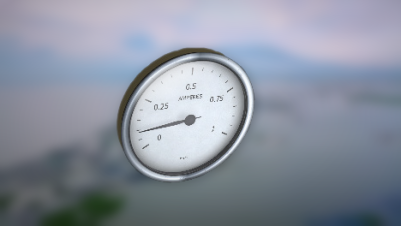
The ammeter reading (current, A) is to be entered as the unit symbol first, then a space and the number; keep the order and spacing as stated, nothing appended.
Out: A 0.1
